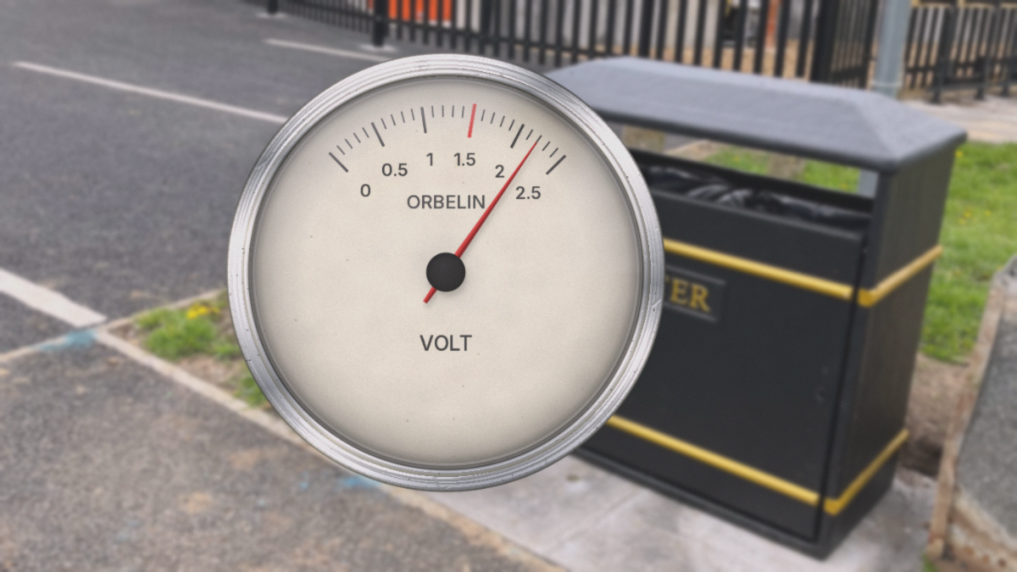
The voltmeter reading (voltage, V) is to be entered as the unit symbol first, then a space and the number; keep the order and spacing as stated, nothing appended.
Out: V 2.2
